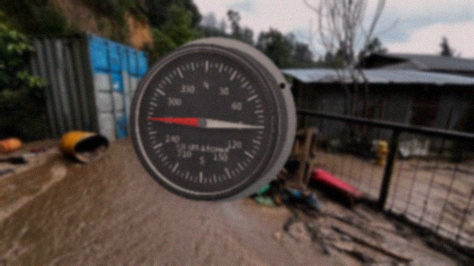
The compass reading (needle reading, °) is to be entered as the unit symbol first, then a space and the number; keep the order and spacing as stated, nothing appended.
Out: ° 270
